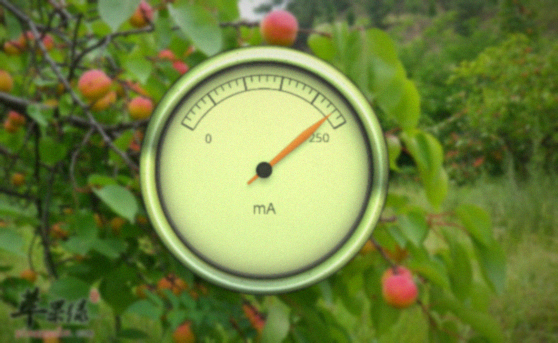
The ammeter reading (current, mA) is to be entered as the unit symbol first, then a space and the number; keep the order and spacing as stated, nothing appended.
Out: mA 230
